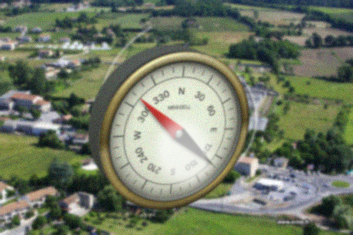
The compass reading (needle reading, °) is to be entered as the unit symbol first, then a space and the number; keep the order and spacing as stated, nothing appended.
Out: ° 310
